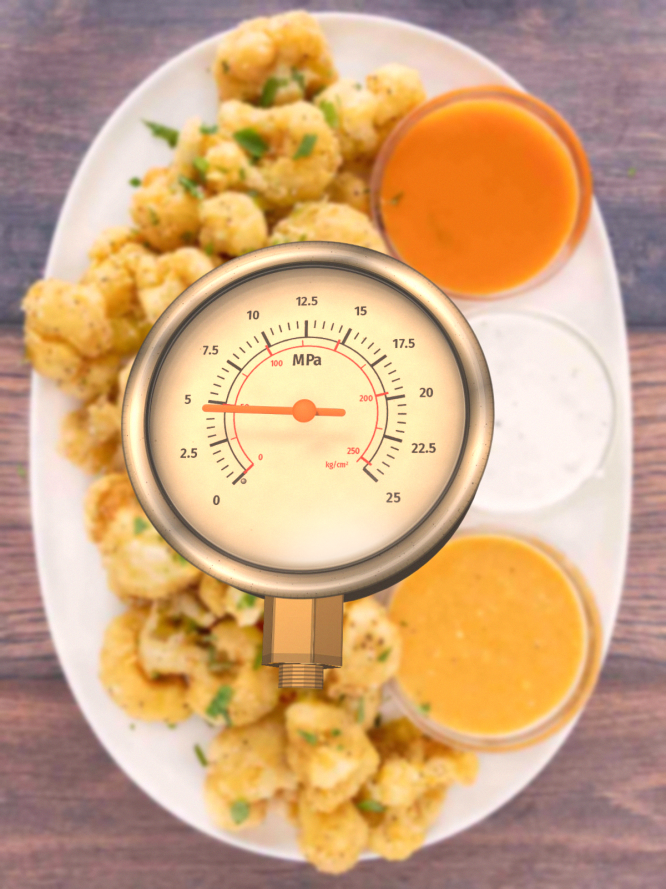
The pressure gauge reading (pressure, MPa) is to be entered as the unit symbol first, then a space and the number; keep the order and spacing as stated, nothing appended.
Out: MPa 4.5
